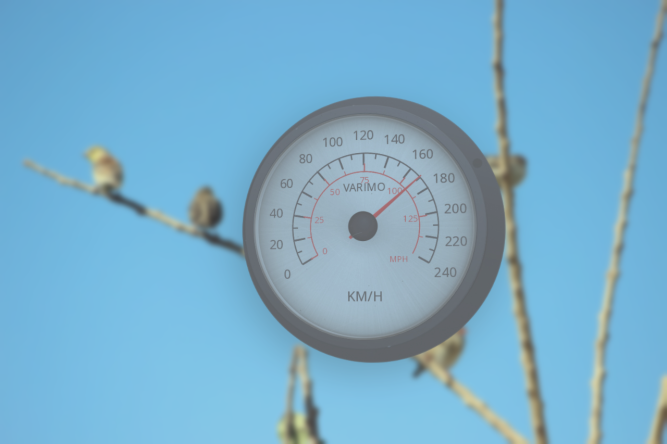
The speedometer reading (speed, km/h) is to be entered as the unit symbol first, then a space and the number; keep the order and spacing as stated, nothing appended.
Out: km/h 170
